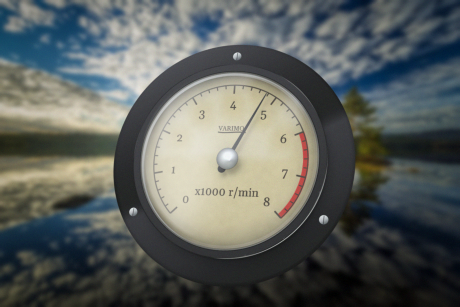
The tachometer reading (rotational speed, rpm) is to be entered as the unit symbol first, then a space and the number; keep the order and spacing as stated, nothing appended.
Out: rpm 4800
